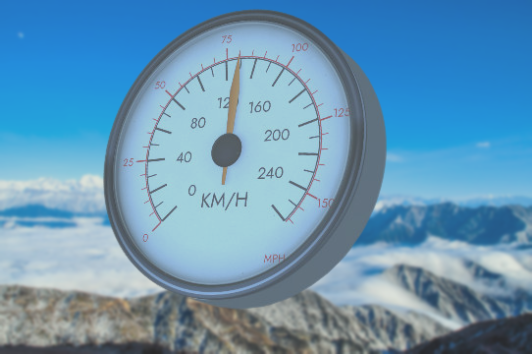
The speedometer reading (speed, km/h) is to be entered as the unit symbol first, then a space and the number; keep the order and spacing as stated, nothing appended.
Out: km/h 130
